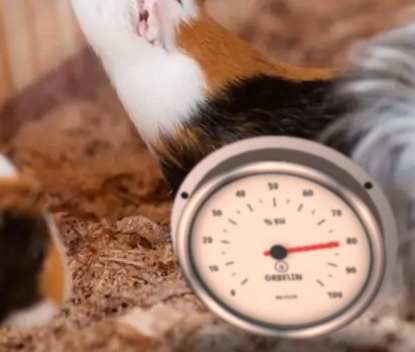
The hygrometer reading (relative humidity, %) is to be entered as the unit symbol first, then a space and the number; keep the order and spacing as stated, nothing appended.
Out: % 80
